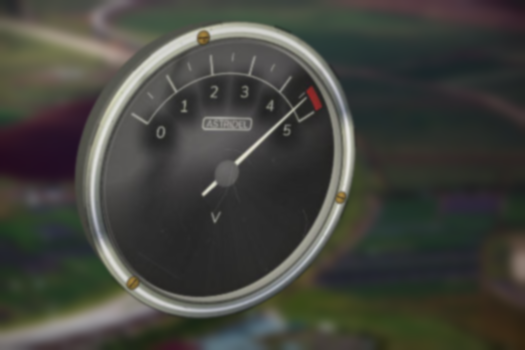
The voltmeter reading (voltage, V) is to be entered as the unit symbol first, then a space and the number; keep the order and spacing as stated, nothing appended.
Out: V 4.5
